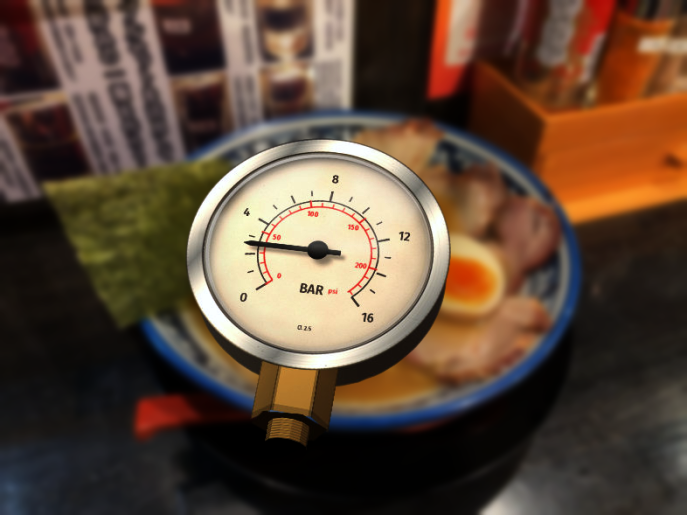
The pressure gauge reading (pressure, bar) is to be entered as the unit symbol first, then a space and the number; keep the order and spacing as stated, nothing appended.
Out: bar 2.5
